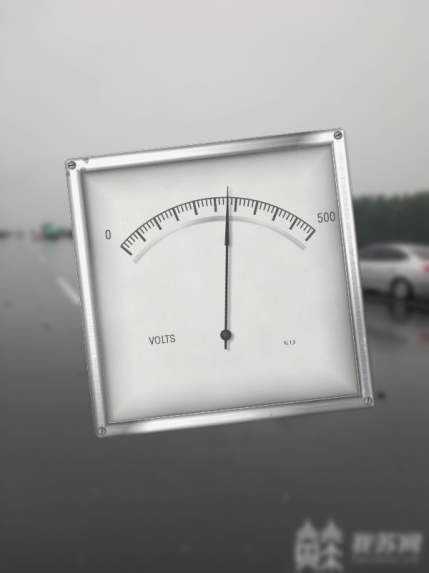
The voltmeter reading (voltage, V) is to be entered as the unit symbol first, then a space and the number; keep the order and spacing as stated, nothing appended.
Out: V 280
